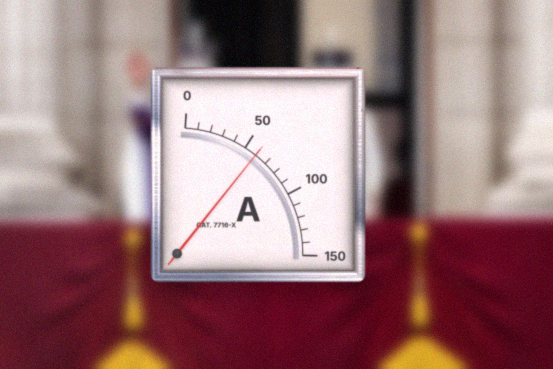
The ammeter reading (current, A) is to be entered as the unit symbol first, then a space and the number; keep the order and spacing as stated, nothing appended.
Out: A 60
